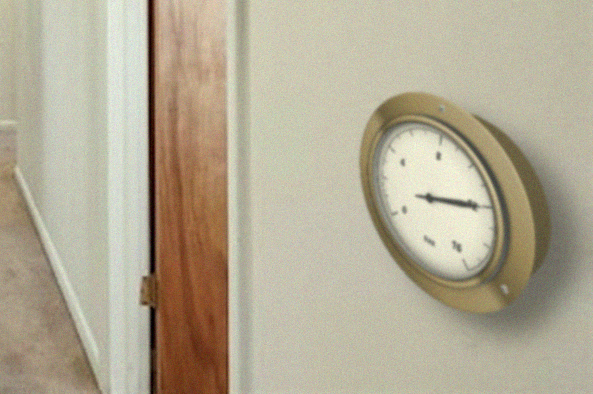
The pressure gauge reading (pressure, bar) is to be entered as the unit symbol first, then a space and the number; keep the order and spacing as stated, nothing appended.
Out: bar 12
